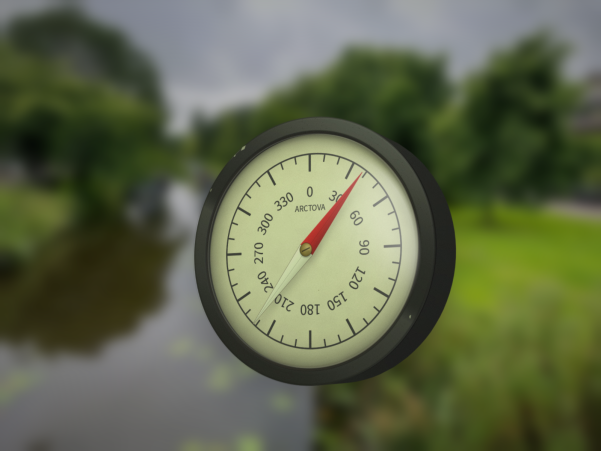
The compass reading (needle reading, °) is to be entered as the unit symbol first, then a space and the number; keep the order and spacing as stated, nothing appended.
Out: ° 40
